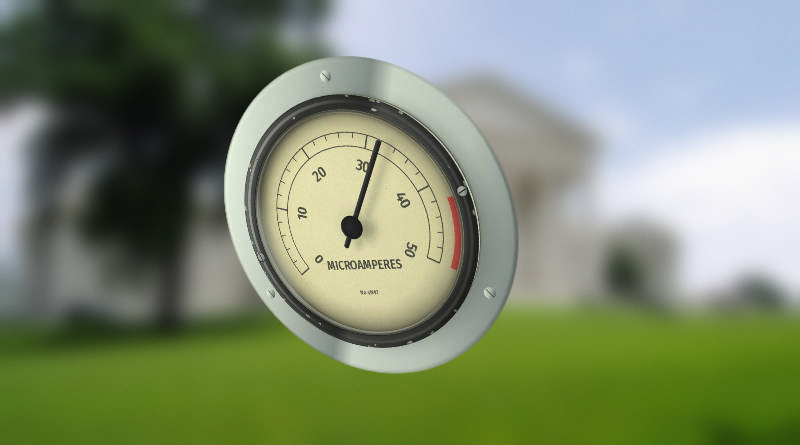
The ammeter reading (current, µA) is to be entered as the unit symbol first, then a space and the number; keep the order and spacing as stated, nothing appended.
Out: µA 32
